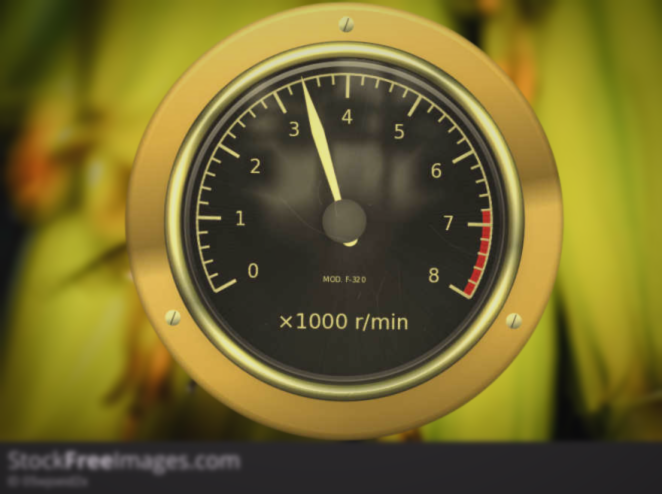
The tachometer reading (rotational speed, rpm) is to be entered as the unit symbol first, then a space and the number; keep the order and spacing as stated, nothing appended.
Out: rpm 3400
